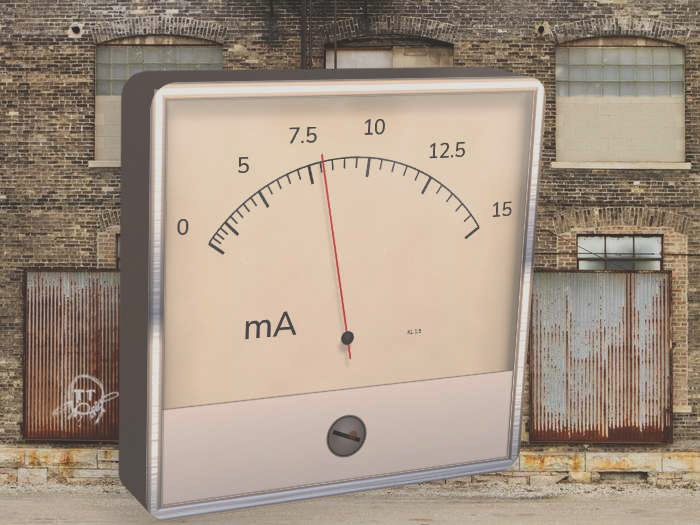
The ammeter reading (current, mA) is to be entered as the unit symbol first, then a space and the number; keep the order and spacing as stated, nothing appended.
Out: mA 8
